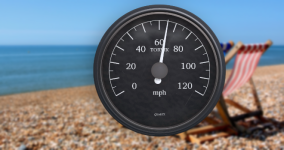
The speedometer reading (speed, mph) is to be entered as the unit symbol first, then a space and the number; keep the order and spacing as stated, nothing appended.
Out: mph 65
